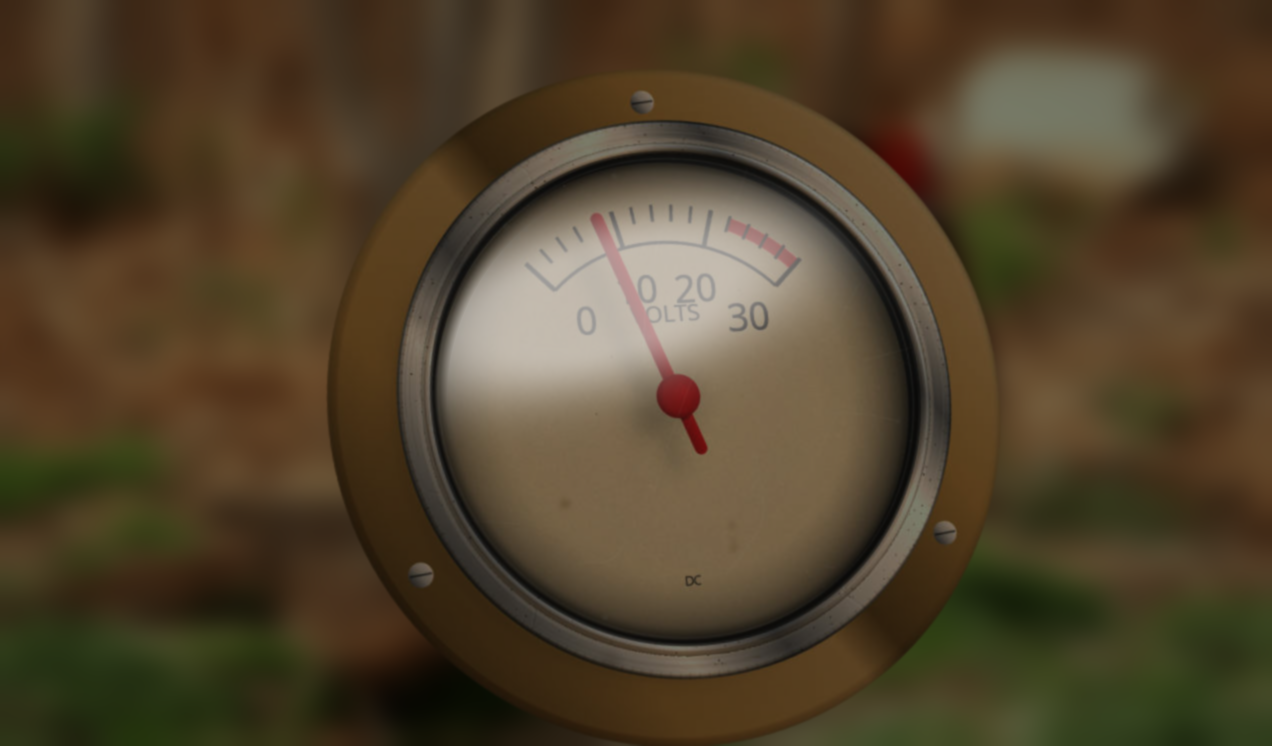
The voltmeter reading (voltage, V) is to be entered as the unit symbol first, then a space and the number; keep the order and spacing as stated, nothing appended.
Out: V 8
